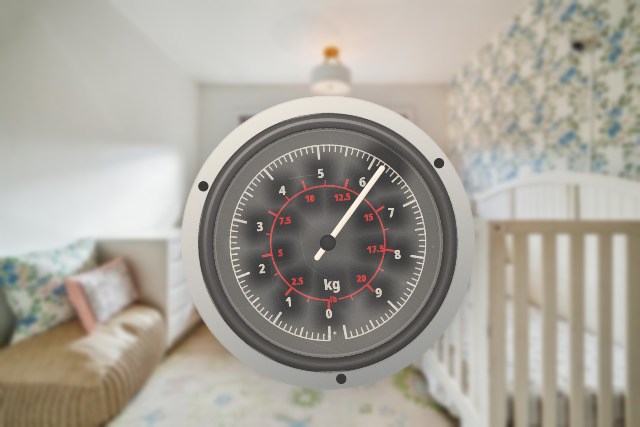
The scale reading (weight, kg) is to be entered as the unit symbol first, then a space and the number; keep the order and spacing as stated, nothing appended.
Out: kg 6.2
